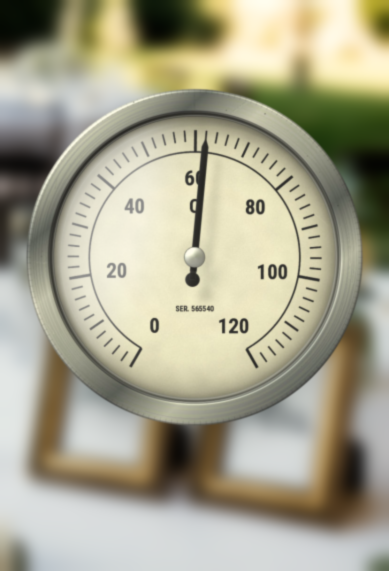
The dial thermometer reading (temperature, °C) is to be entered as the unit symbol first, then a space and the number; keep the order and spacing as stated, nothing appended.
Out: °C 62
